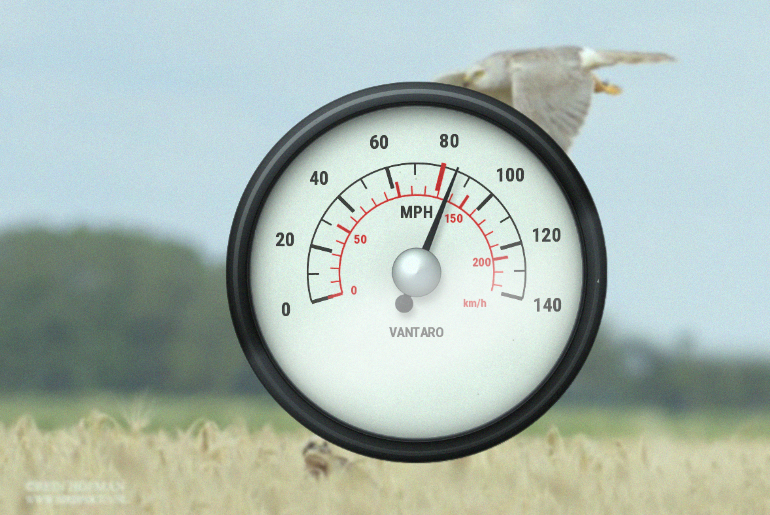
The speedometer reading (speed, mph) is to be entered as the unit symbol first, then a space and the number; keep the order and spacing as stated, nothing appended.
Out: mph 85
